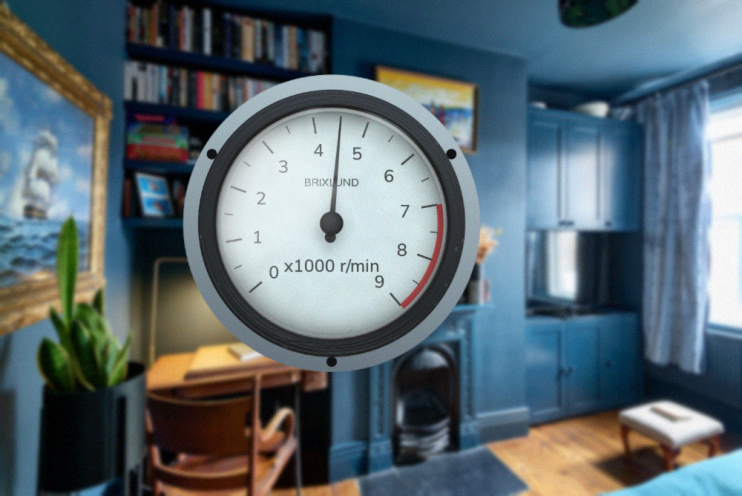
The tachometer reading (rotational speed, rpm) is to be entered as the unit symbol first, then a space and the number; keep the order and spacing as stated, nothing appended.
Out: rpm 4500
